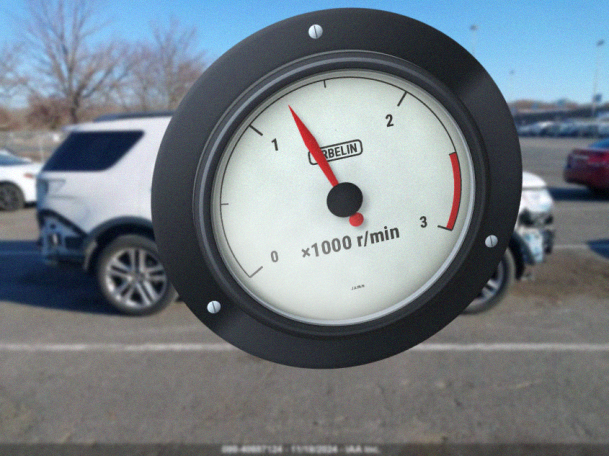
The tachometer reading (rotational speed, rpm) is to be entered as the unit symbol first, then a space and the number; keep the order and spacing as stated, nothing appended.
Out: rpm 1250
